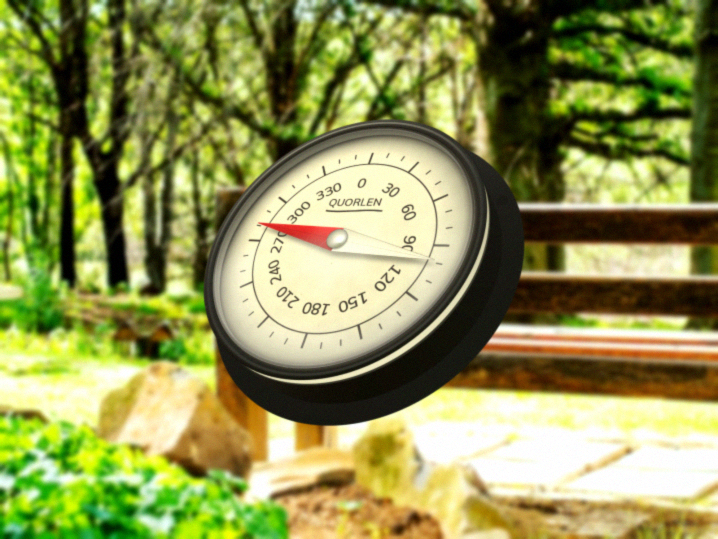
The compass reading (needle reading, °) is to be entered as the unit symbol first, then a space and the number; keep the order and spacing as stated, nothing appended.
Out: ° 280
